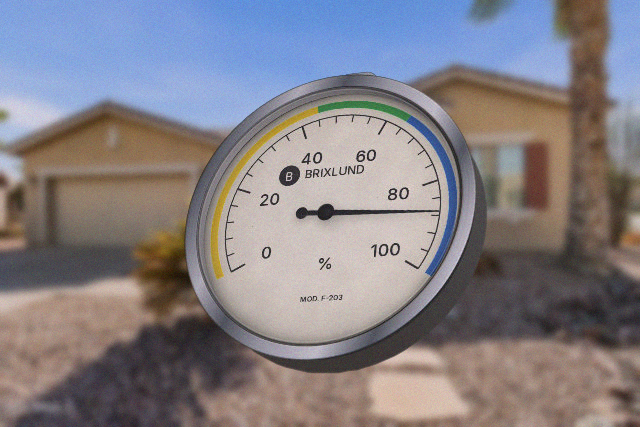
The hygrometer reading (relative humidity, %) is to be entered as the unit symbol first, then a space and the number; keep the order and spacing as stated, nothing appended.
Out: % 88
